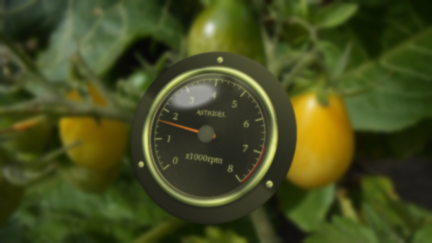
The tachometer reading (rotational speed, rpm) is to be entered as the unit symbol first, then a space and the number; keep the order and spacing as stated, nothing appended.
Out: rpm 1600
